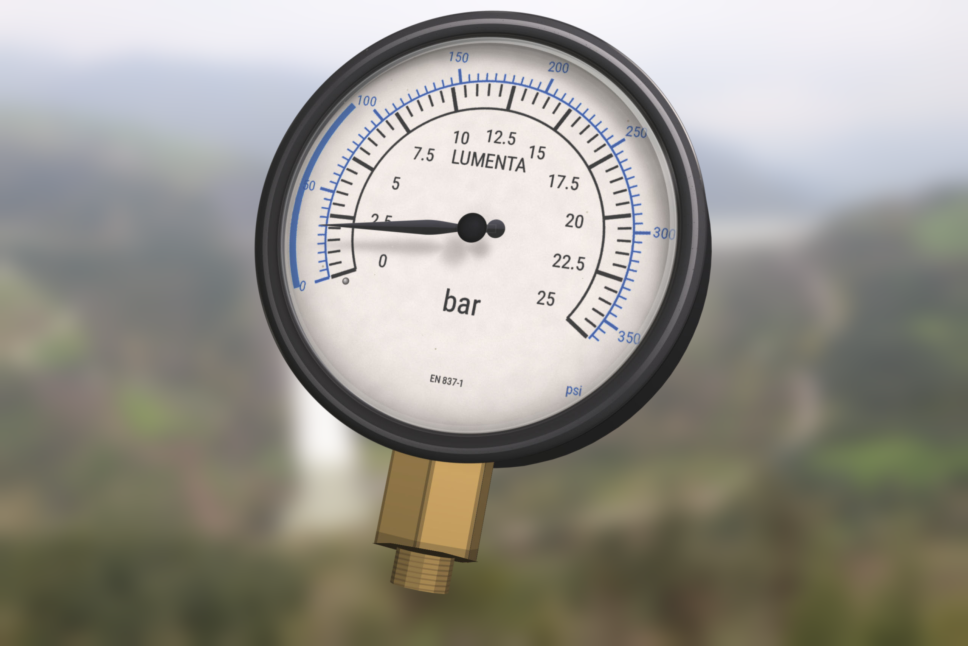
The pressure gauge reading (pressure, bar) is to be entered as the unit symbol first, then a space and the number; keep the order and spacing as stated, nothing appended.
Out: bar 2
